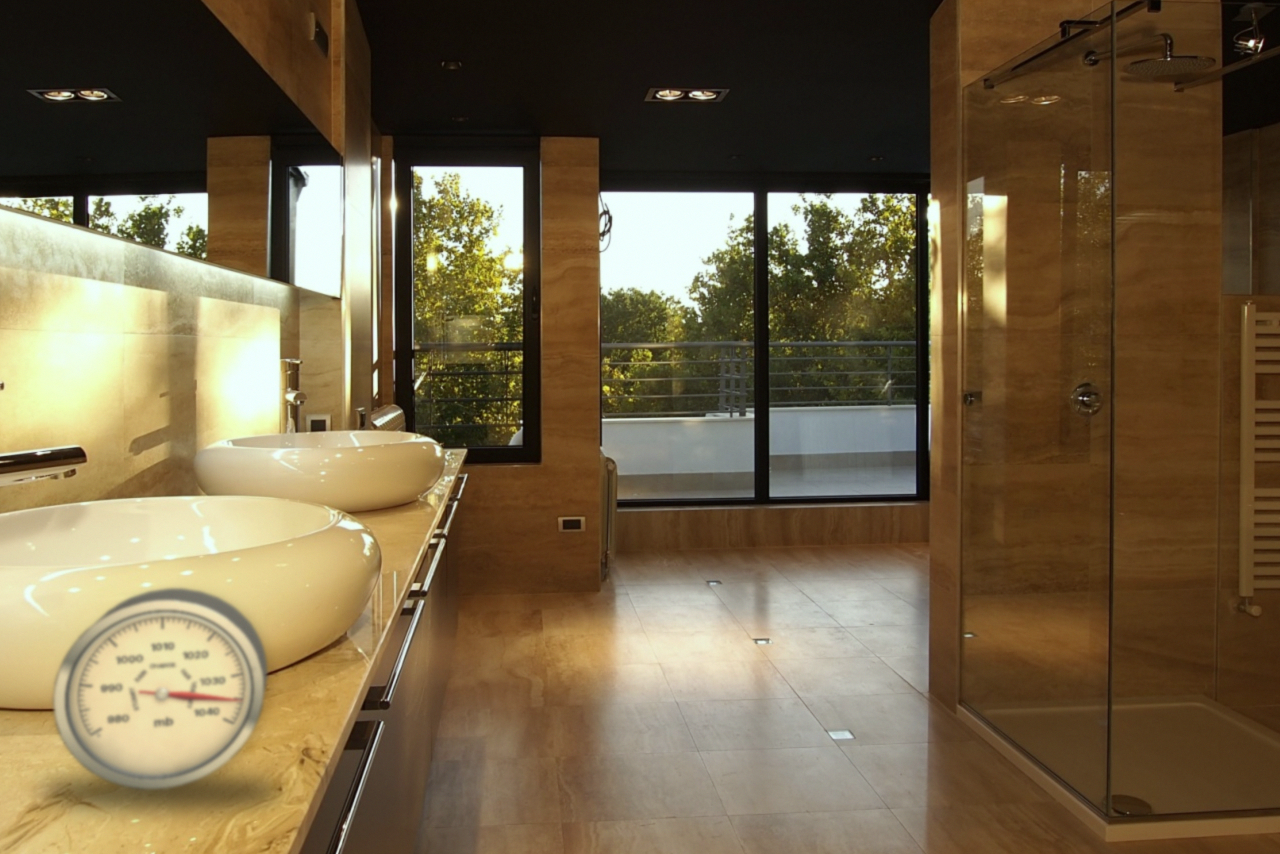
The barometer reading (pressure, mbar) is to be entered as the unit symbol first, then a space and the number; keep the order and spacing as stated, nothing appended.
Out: mbar 1035
